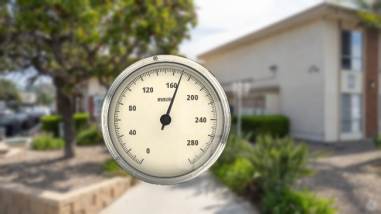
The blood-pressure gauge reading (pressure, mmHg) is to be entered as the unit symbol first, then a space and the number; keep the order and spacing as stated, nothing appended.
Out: mmHg 170
